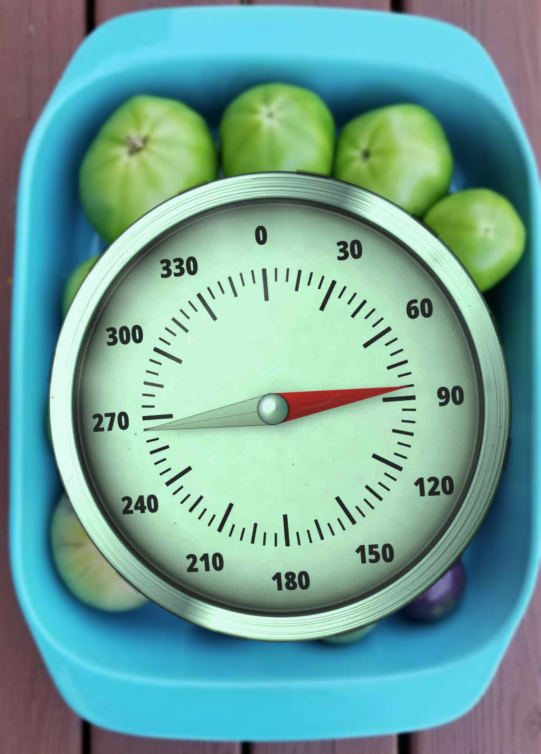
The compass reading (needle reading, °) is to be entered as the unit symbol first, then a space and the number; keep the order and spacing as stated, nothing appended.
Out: ° 85
